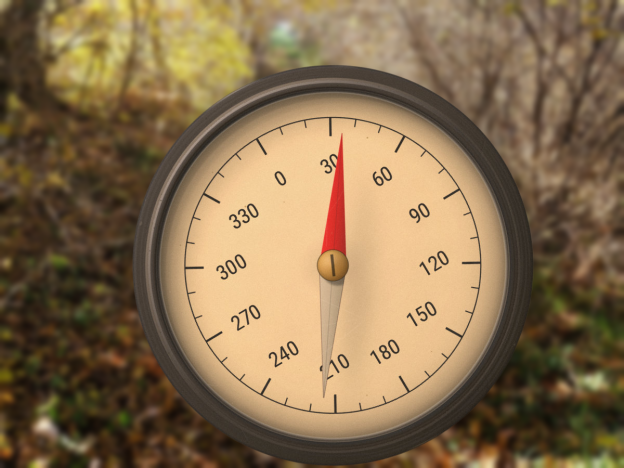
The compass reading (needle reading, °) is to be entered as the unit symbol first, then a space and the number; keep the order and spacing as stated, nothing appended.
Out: ° 35
